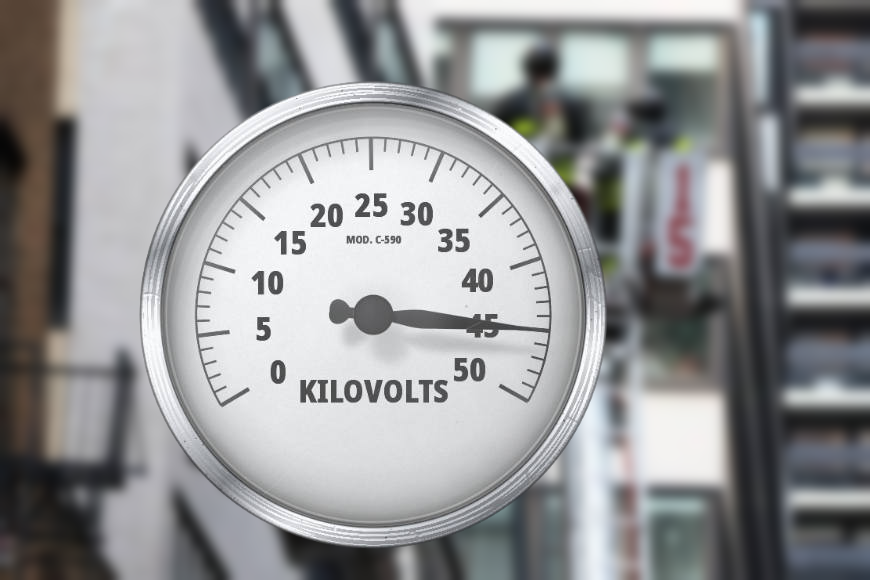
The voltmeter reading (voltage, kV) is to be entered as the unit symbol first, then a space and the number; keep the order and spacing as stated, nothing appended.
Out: kV 45
